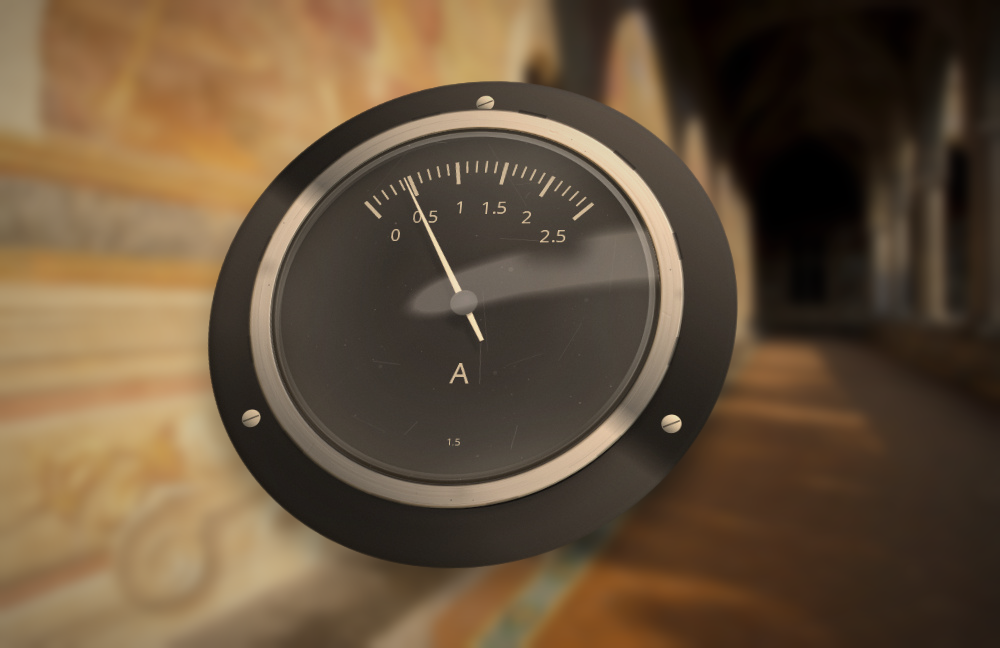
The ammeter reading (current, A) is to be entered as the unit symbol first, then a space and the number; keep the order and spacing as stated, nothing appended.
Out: A 0.45
